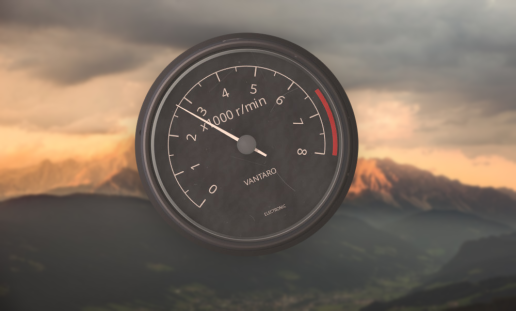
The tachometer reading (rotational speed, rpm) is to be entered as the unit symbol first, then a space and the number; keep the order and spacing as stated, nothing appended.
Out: rpm 2750
